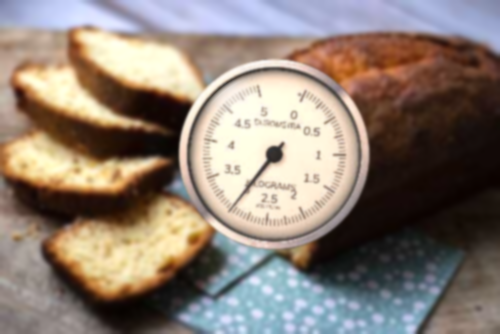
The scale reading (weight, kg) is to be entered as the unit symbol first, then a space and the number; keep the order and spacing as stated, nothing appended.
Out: kg 3
